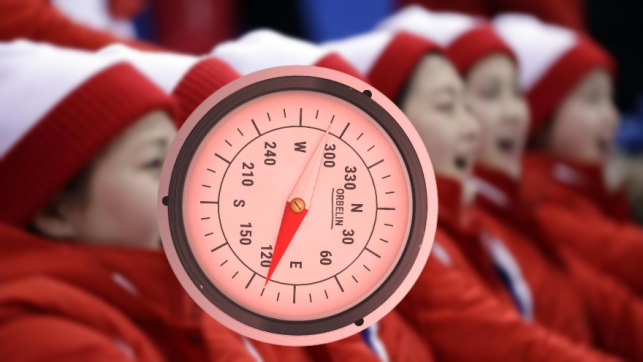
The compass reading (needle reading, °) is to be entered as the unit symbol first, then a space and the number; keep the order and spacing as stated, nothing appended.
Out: ° 110
